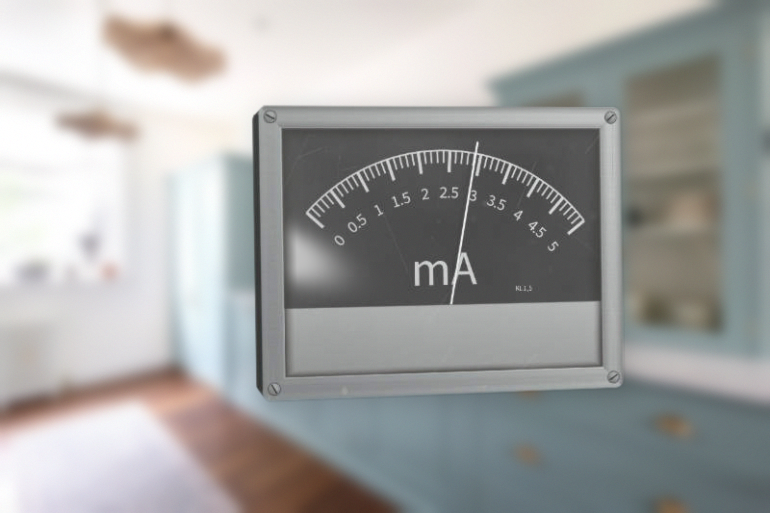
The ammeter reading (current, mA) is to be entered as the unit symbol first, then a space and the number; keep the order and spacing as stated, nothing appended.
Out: mA 2.9
